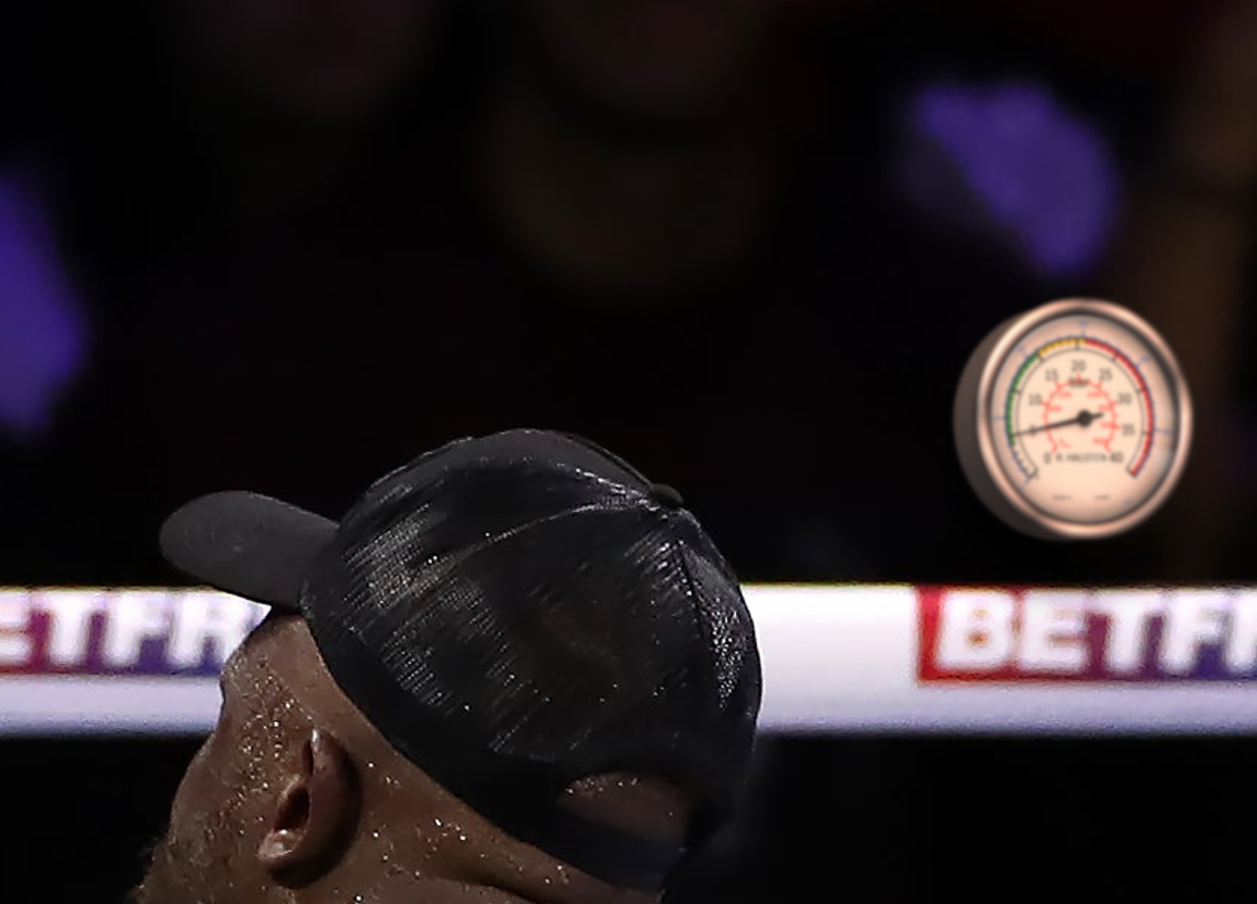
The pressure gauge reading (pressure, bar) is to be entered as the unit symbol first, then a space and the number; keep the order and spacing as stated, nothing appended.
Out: bar 5
